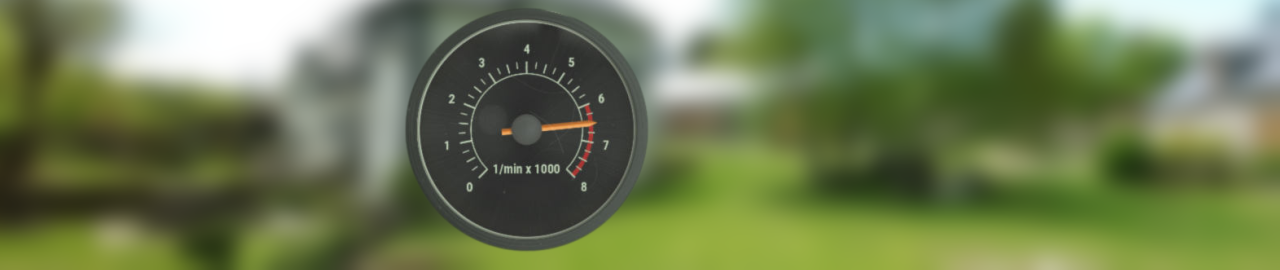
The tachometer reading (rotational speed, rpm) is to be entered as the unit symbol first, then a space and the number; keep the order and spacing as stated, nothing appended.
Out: rpm 6500
